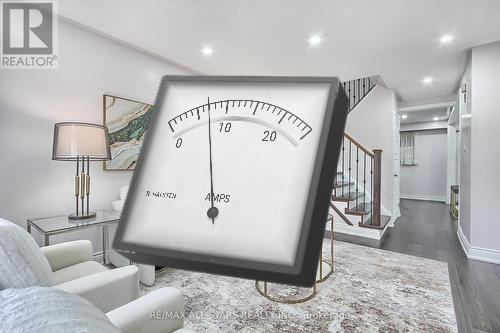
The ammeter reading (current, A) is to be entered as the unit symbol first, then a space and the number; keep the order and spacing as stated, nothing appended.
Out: A 7
